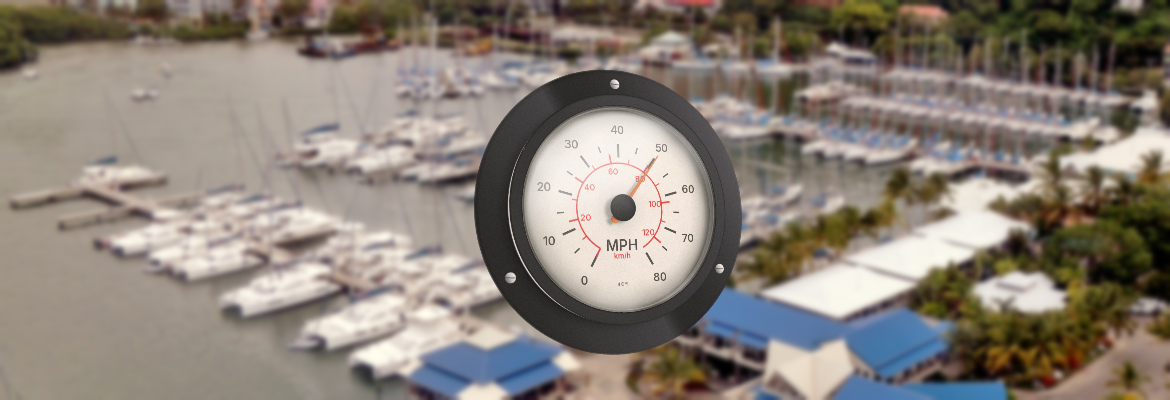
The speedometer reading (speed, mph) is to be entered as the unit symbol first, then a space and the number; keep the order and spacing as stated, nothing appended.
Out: mph 50
